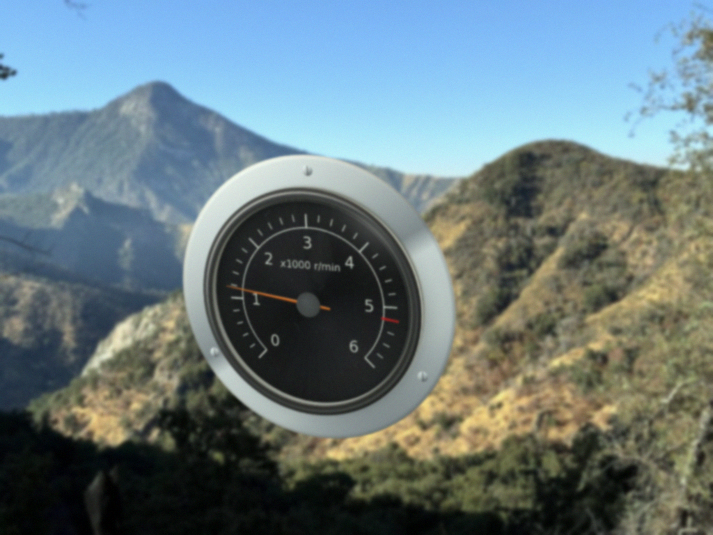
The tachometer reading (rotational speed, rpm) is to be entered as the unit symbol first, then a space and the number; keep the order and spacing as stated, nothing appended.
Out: rpm 1200
